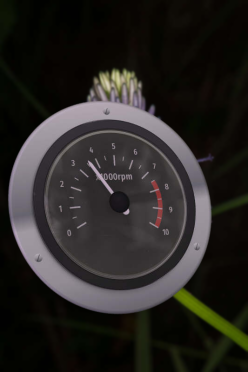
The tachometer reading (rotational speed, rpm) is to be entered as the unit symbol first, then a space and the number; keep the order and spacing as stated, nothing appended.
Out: rpm 3500
